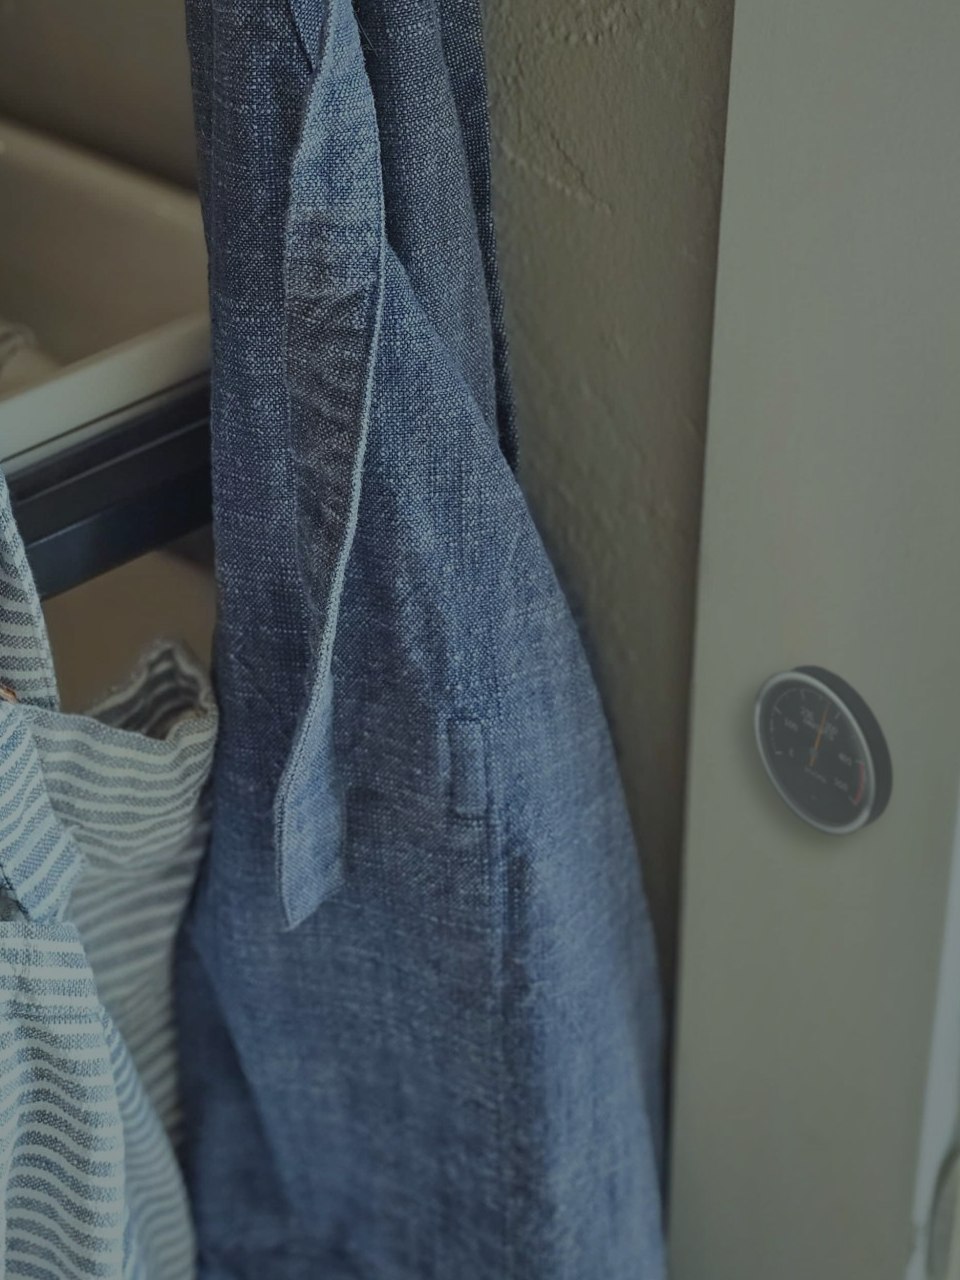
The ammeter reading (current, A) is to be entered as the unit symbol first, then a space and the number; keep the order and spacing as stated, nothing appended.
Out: A 275
